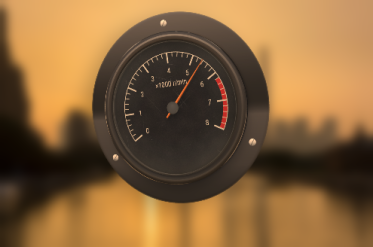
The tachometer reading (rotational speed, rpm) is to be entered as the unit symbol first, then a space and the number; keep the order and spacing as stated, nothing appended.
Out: rpm 5400
